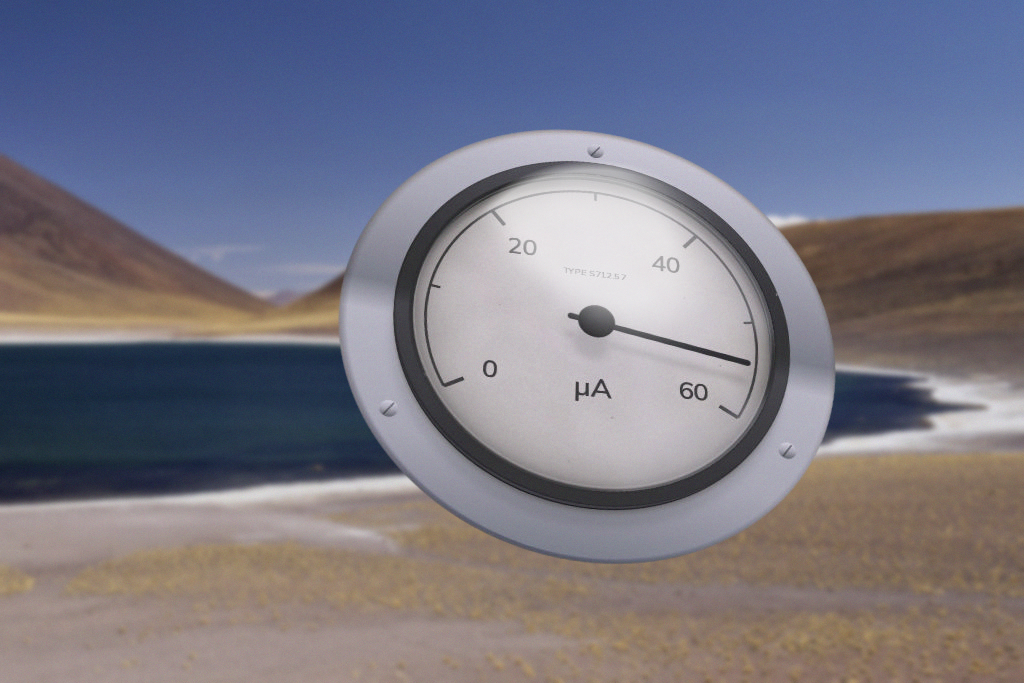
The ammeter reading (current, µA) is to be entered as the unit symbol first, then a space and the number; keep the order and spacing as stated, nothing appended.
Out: µA 55
